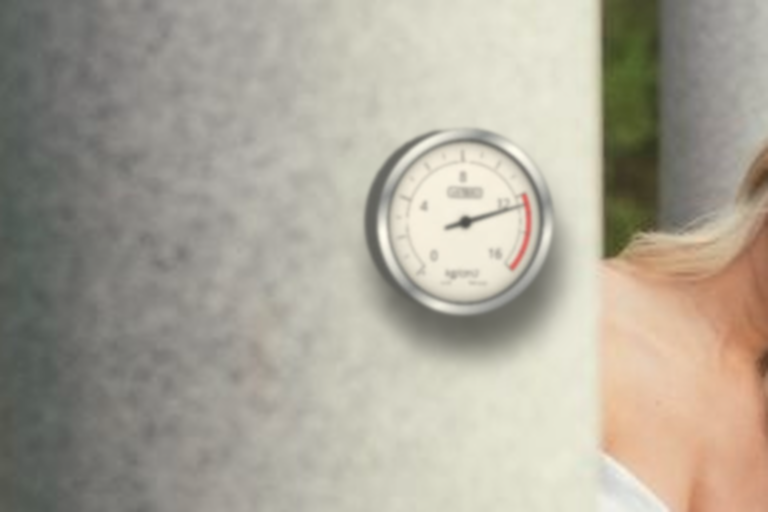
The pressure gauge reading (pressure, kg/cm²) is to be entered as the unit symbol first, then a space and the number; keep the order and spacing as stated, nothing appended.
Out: kg/cm² 12.5
